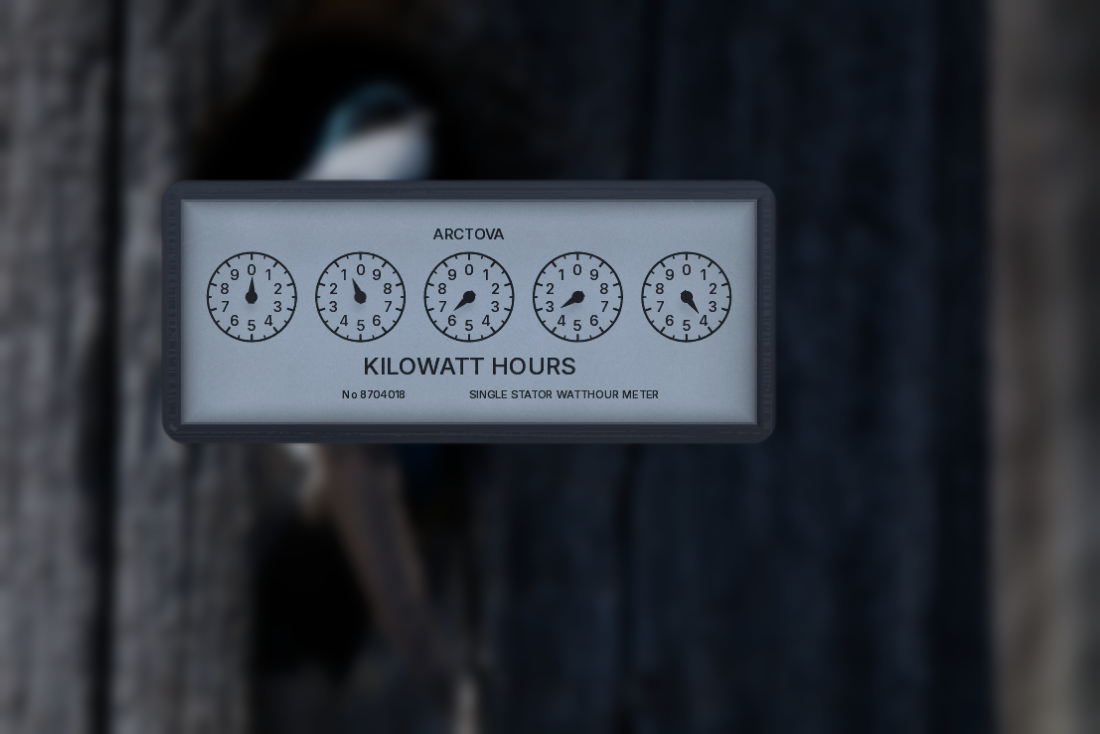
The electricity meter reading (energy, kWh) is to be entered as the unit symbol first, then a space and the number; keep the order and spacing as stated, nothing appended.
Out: kWh 634
